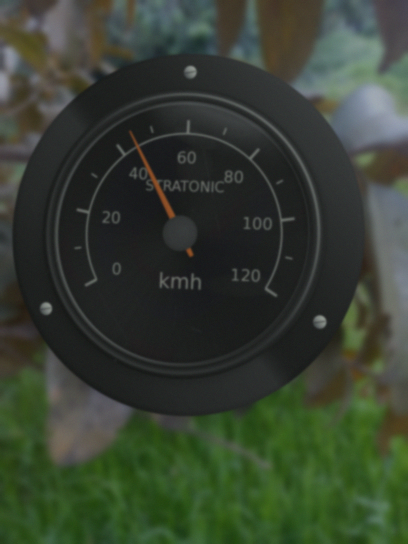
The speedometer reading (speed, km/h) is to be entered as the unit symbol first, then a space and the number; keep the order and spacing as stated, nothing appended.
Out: km/h 45
